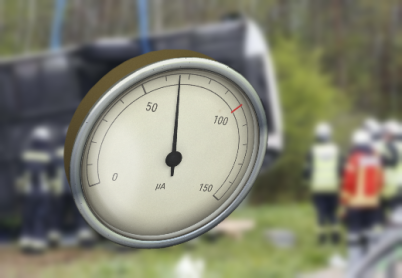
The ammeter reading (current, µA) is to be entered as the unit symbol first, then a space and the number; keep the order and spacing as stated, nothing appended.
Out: µA 65
